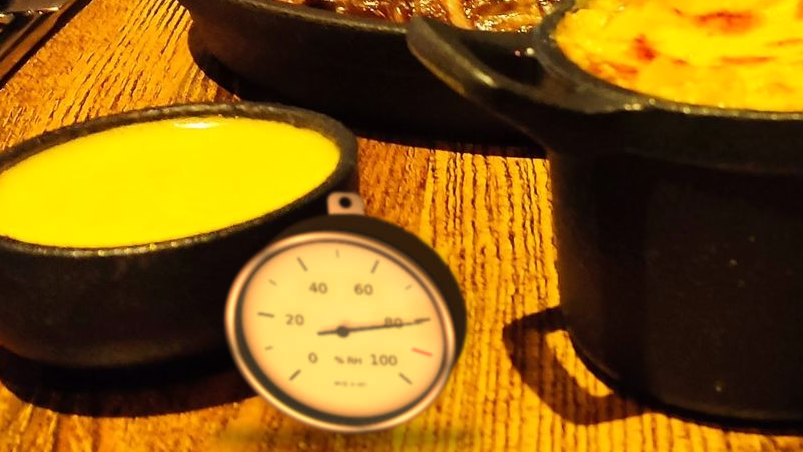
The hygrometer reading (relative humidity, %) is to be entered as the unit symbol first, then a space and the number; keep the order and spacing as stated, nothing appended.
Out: % 80
